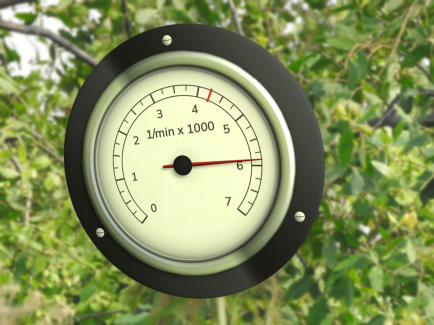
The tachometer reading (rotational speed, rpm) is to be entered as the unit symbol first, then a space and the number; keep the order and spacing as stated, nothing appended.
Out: rpm 5875
